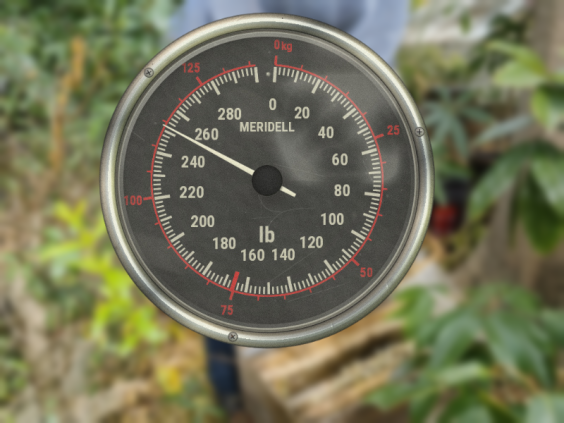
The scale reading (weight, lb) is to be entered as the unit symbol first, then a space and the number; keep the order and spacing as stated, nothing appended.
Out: lb 252
